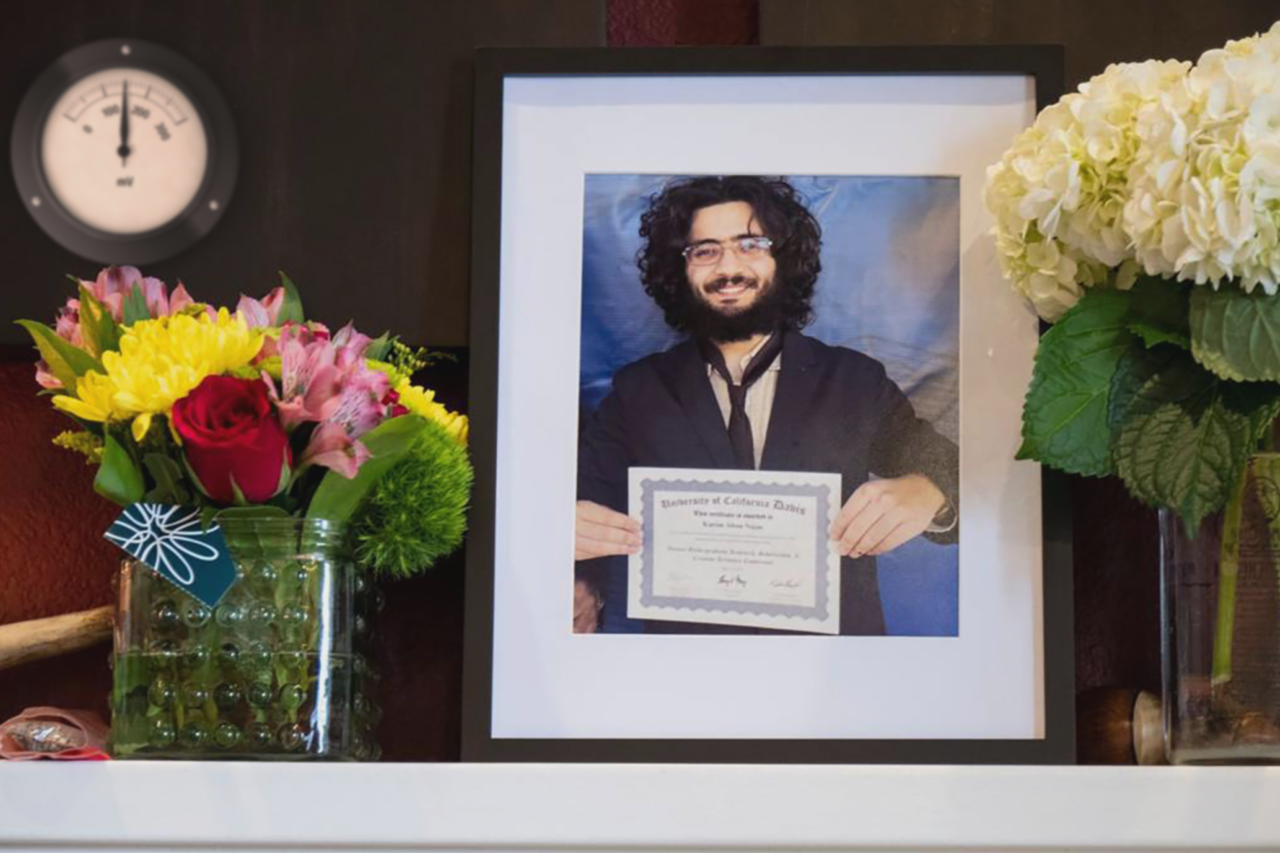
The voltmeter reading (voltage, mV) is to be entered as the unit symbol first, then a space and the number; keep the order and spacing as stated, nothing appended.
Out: mV 150
